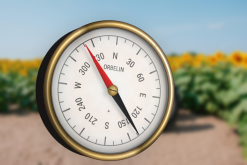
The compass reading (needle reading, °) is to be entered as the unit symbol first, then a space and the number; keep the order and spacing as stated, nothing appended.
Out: ° 320
